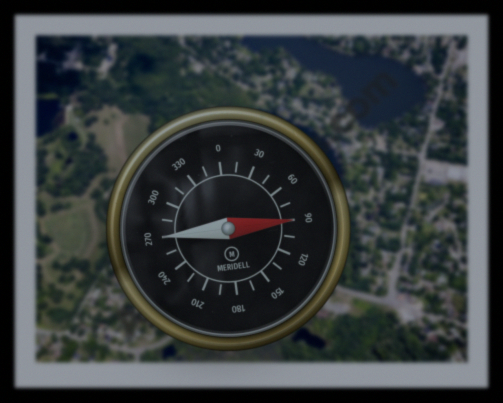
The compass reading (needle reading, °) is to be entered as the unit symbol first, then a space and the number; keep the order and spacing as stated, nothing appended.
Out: ° 90
